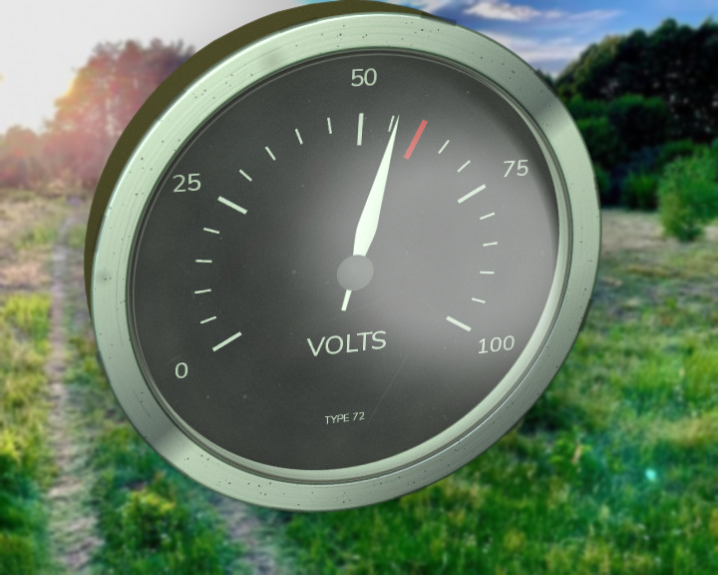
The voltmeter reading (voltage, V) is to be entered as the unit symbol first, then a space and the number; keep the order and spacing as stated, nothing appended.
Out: V 55
